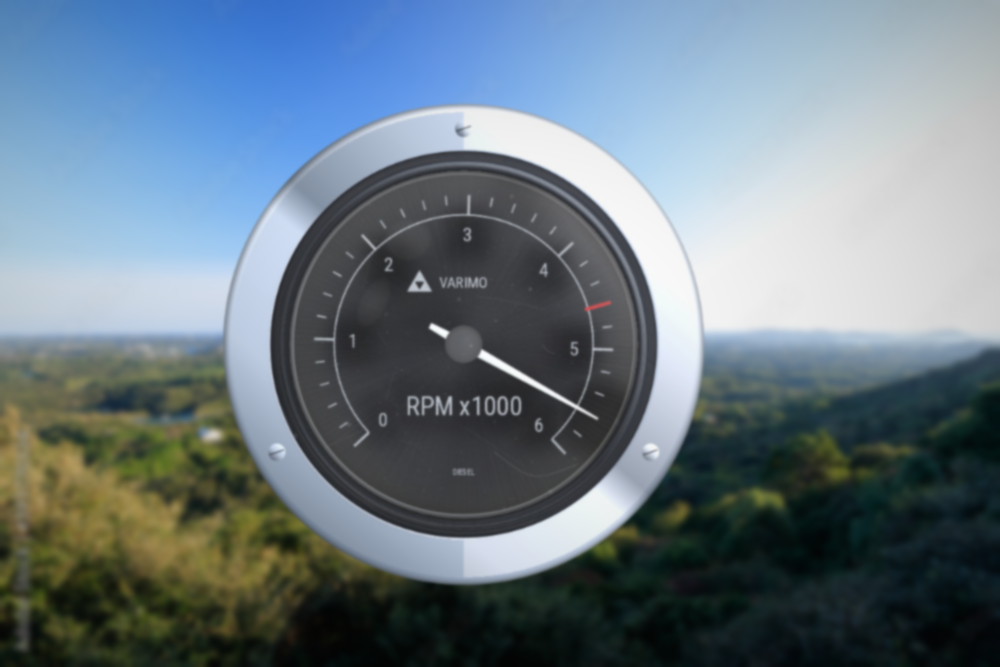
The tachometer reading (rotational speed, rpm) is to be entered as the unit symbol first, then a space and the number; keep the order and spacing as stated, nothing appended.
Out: rpm 5600
